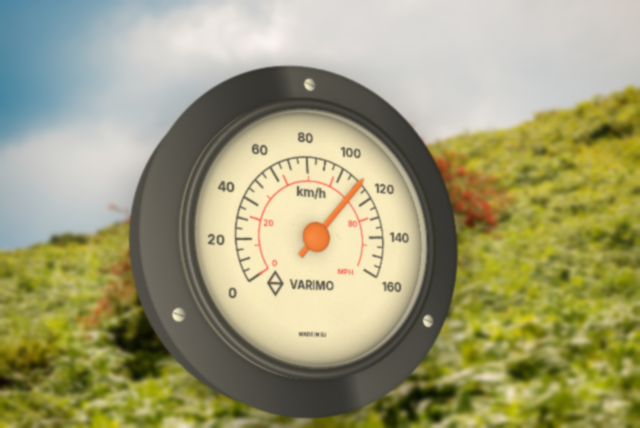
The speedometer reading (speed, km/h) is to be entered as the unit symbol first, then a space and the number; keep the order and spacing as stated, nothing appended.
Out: km/h 110
